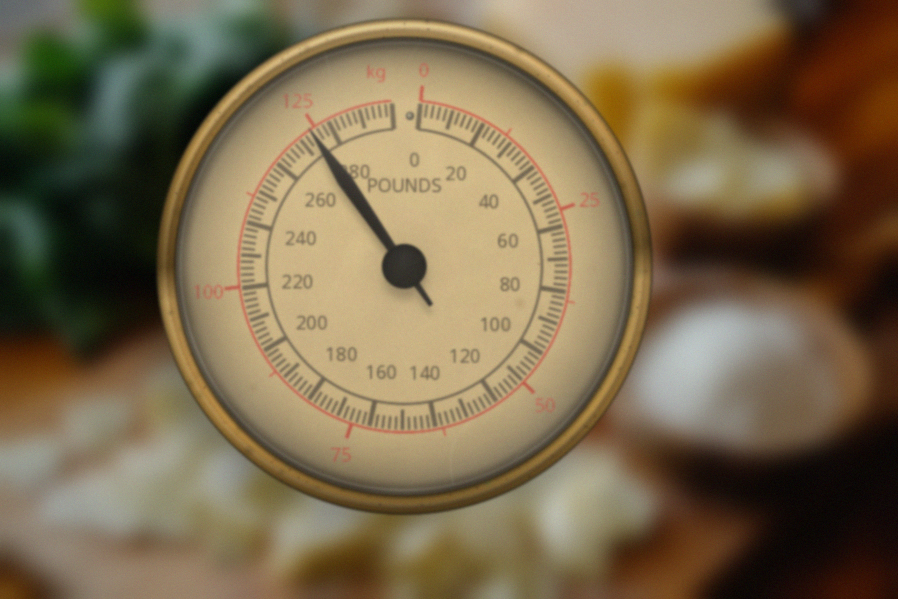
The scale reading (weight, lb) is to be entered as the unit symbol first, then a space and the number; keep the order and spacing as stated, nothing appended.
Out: lb 274
